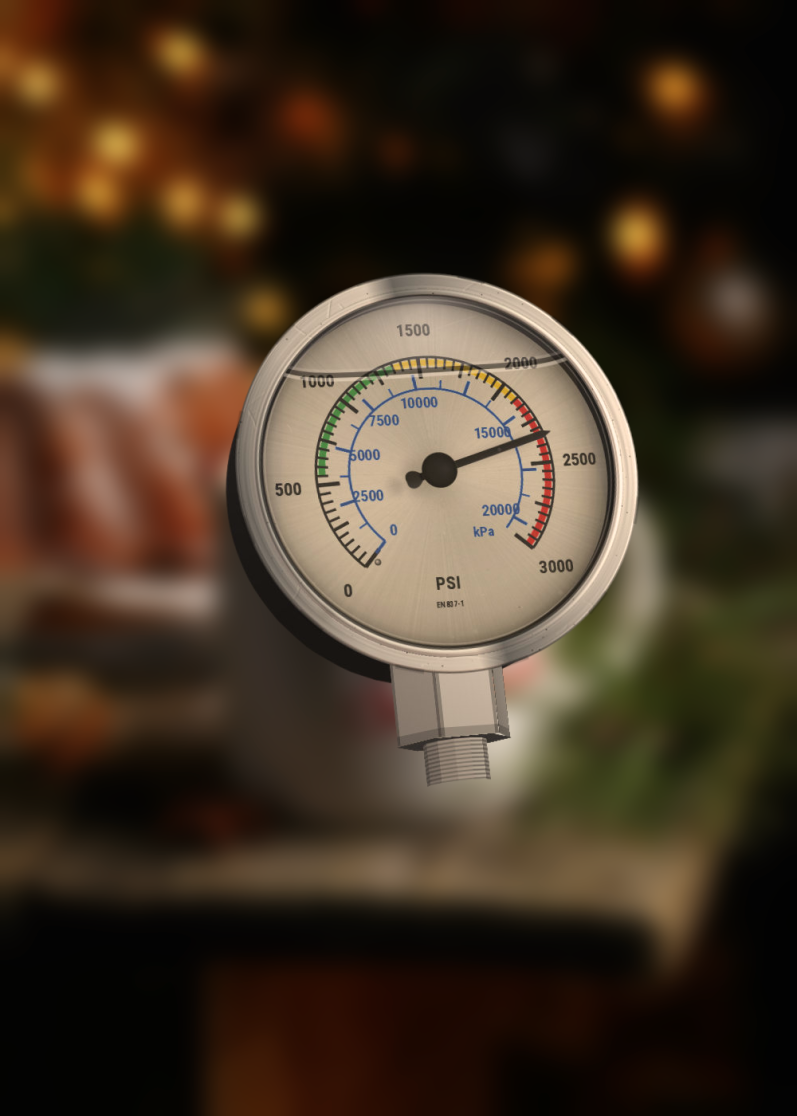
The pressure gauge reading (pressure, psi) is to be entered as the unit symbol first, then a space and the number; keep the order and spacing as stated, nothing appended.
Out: psi 2350
